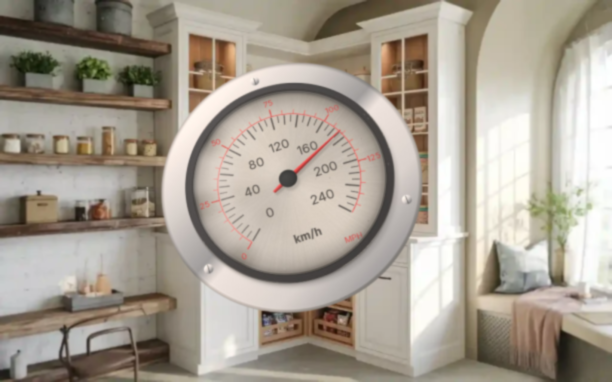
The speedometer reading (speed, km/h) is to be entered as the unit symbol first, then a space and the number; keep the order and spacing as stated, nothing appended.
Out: km/h 175
